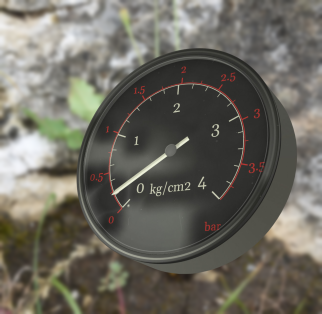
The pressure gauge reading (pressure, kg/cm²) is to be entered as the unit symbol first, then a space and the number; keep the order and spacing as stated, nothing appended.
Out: kg/cm² 0.2
